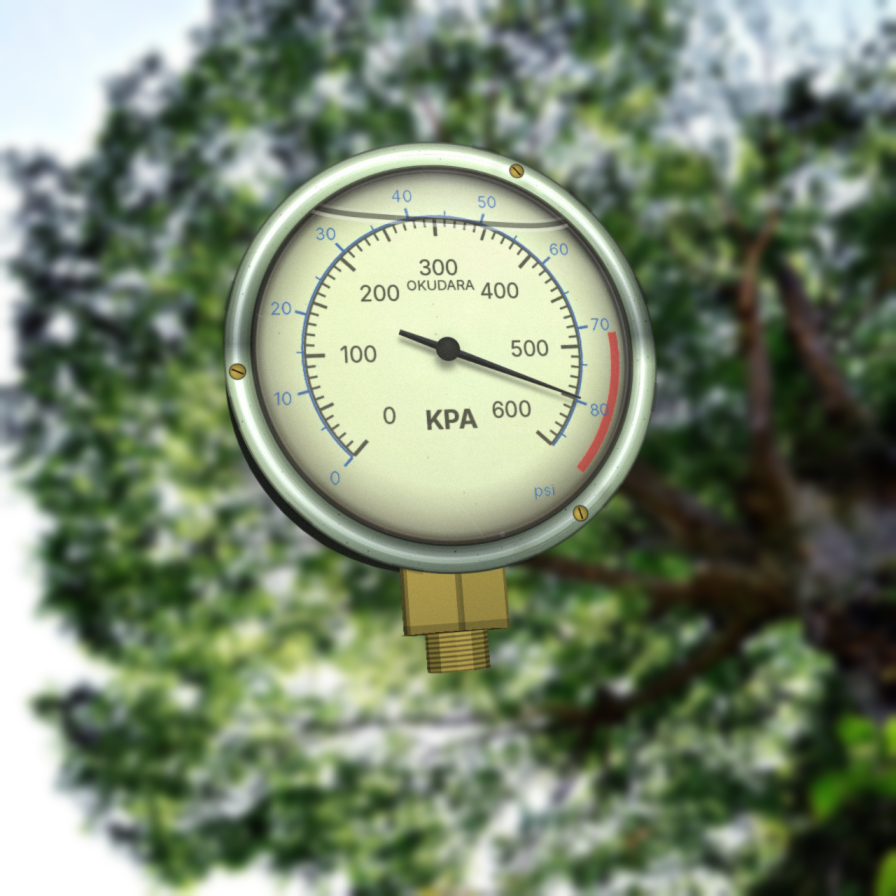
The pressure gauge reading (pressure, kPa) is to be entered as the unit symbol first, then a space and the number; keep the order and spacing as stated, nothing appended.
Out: kPa 550
